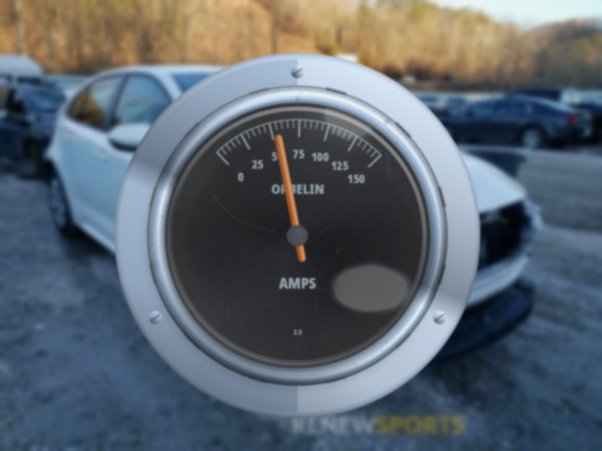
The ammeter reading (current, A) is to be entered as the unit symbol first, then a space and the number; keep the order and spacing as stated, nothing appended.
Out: A 55
